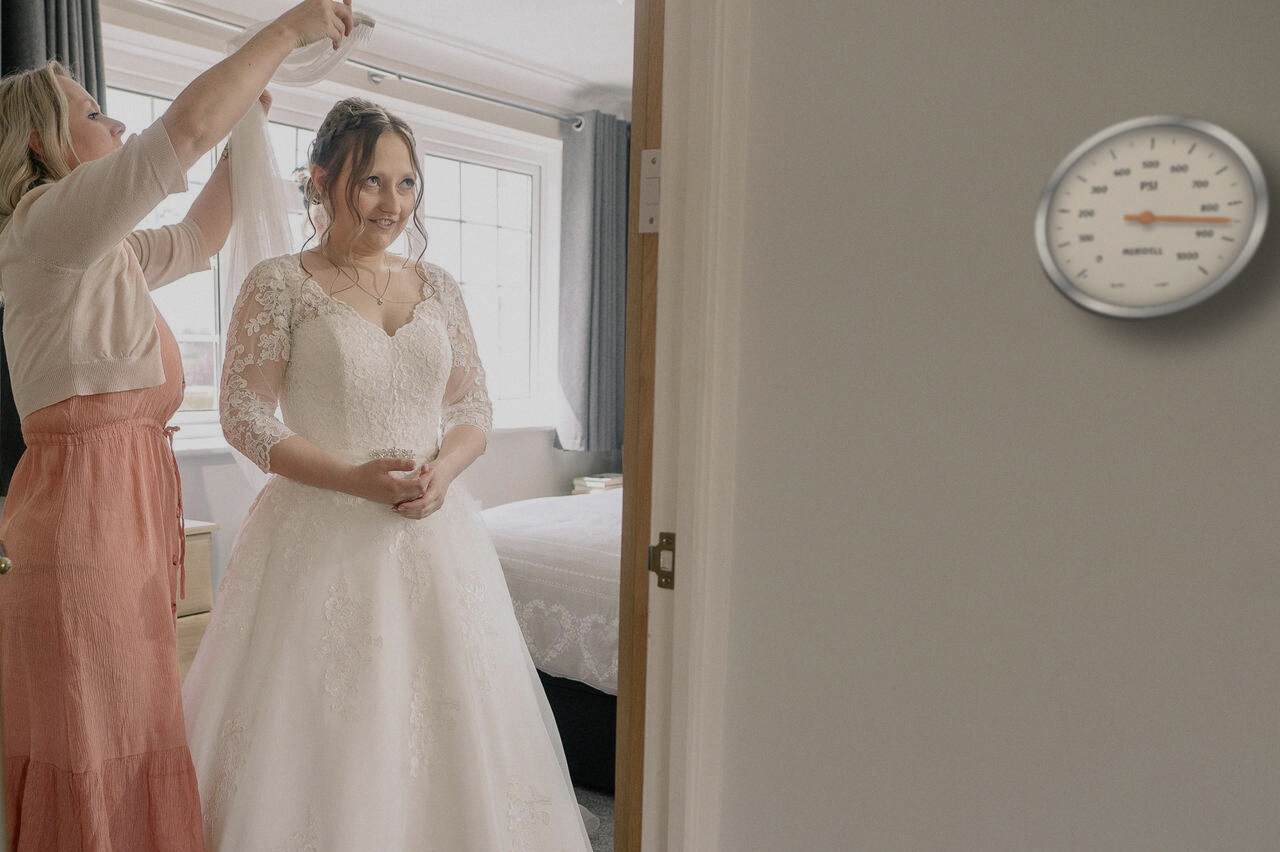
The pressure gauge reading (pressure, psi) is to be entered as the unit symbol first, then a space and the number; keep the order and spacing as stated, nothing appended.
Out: psi 850
